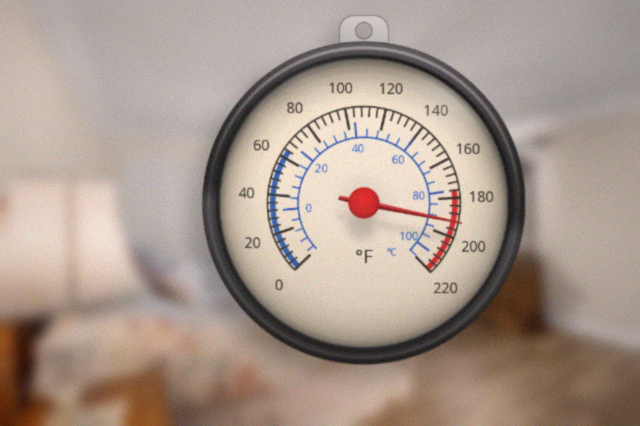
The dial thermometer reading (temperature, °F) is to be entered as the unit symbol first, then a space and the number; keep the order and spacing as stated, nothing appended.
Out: °F 192
